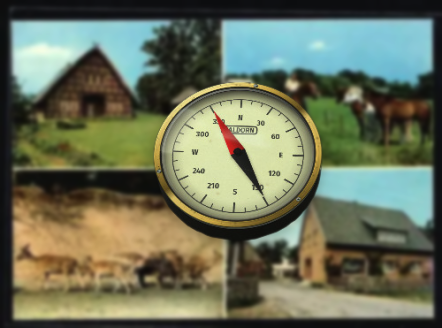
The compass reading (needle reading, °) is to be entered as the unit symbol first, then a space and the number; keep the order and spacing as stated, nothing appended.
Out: ° 330
